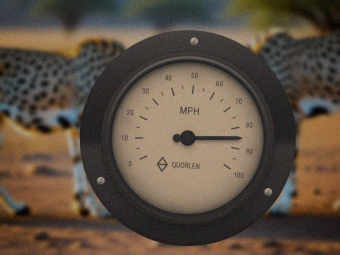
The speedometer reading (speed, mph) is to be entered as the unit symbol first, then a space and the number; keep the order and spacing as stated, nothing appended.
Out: mph 85
